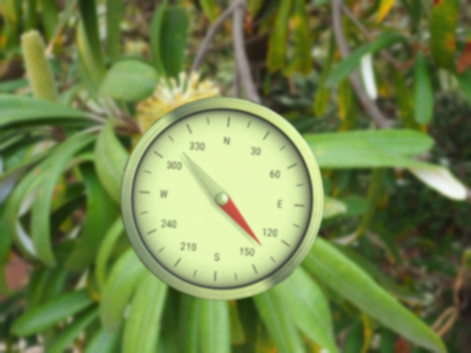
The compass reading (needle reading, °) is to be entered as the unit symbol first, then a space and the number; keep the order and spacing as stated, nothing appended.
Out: ° 135
